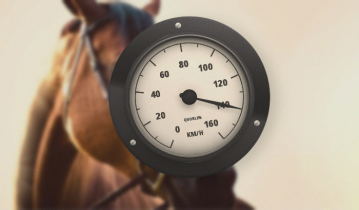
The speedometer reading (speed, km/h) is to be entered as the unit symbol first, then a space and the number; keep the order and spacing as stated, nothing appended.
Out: km/h 140
